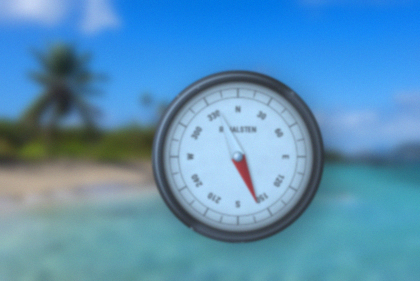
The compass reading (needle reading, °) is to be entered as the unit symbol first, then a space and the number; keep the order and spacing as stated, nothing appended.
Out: ° 157.5
